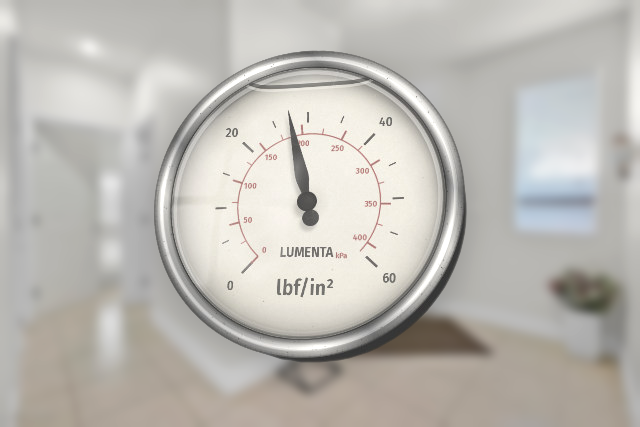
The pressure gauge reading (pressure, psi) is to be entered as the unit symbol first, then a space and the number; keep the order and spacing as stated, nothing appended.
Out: psi 27.5
